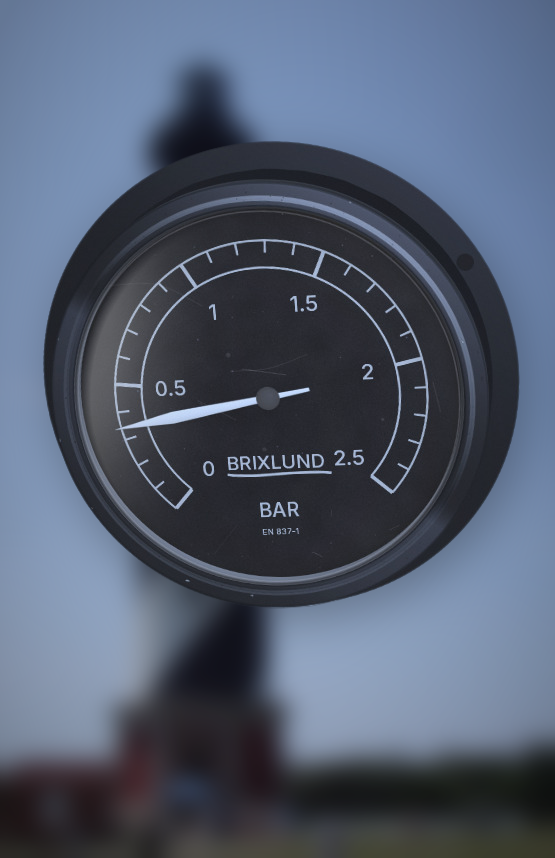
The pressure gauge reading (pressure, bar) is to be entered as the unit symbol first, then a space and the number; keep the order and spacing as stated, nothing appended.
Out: bar 0.35
